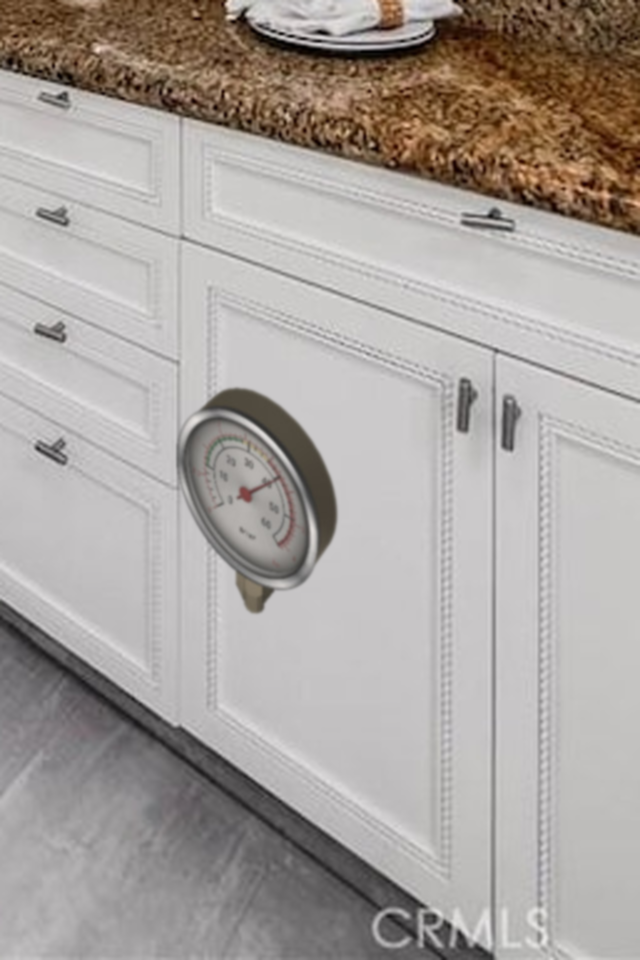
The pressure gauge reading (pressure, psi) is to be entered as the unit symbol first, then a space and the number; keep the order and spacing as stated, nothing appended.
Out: psi 40
